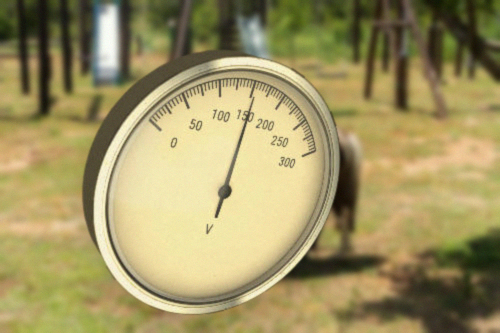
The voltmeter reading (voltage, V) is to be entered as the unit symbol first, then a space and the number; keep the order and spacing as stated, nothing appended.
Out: V 150
